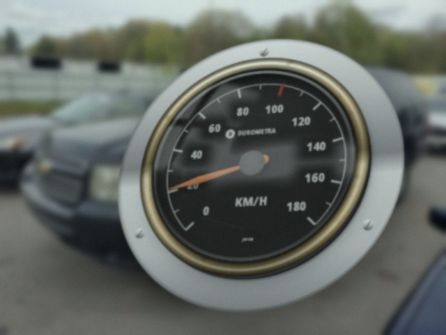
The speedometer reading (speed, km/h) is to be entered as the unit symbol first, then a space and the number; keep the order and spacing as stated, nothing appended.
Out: km/h 20
